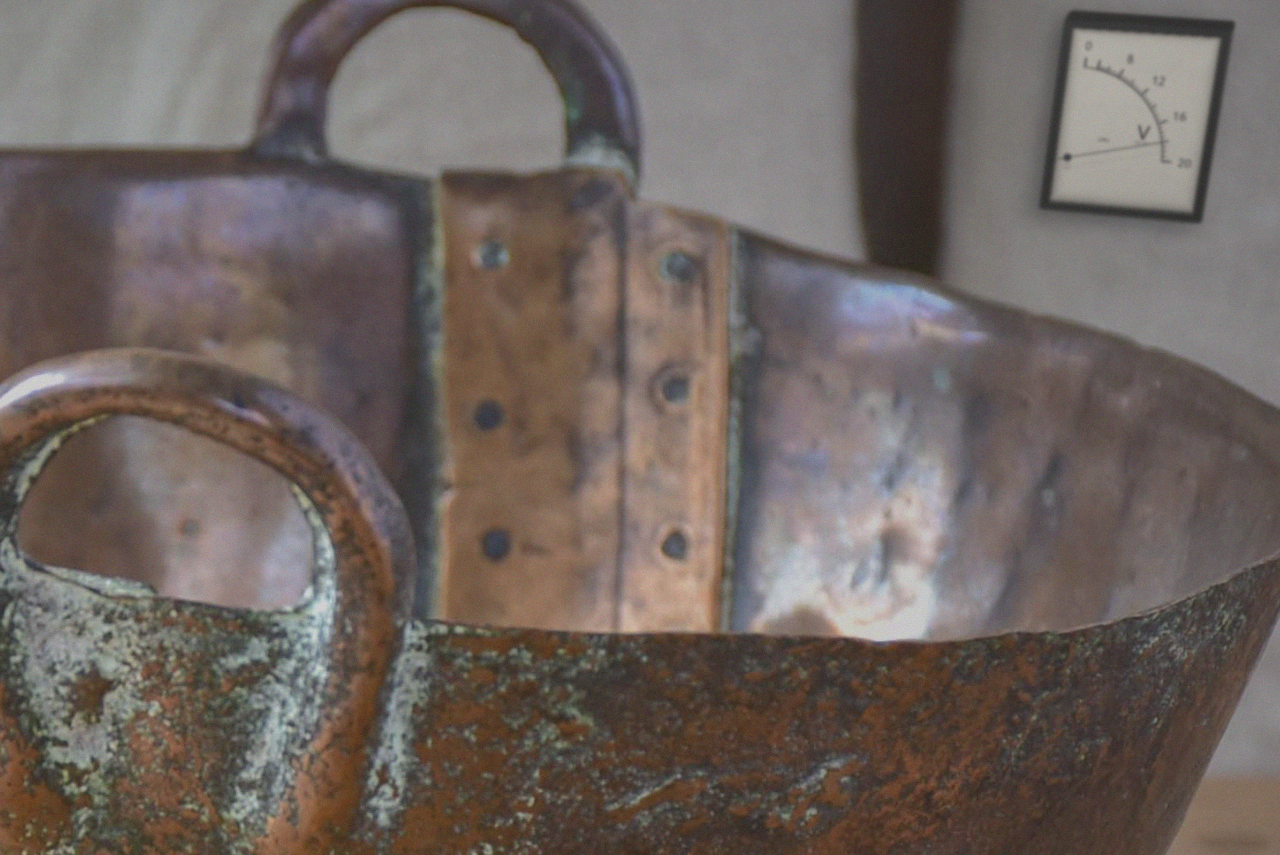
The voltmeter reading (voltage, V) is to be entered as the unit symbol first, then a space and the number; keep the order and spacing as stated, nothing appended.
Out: V 18
